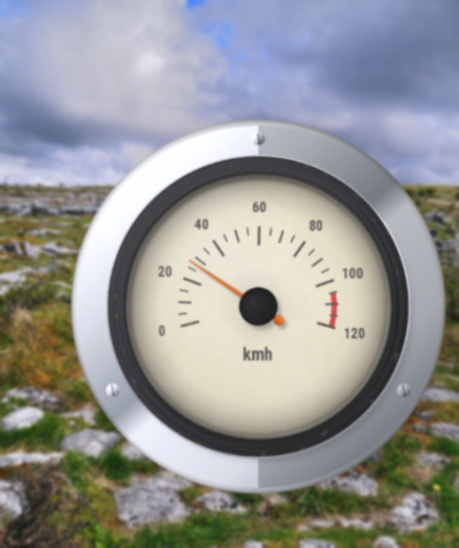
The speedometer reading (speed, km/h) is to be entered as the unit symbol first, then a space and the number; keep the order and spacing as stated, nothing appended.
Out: km/h 27.5
